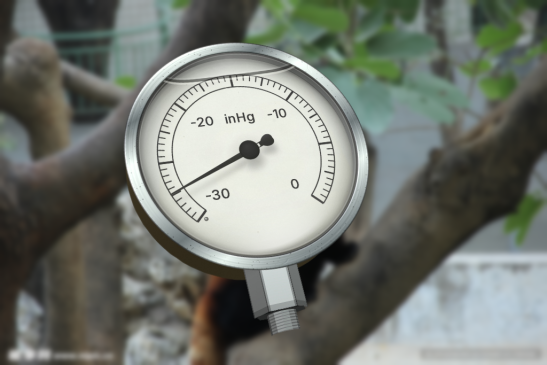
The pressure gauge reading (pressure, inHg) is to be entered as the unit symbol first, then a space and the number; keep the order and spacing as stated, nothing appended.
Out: inHg -27.5
